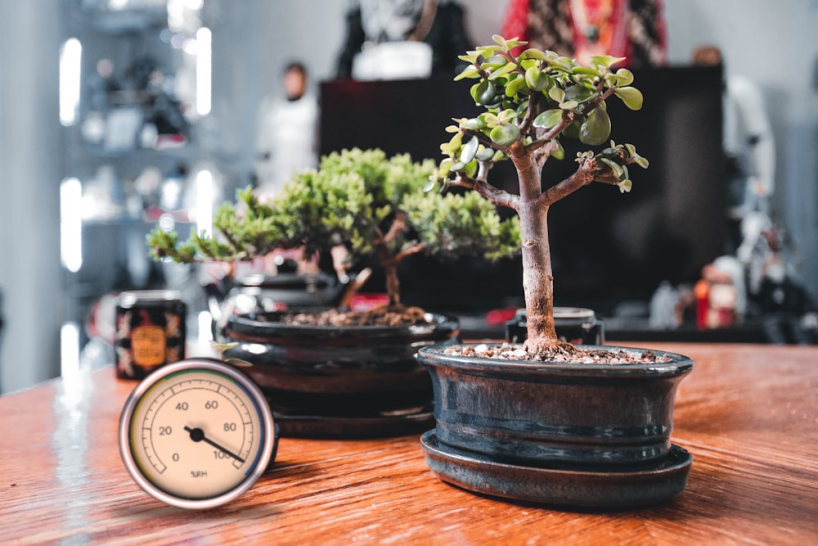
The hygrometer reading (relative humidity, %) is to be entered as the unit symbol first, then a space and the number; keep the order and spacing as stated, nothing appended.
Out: % 96
